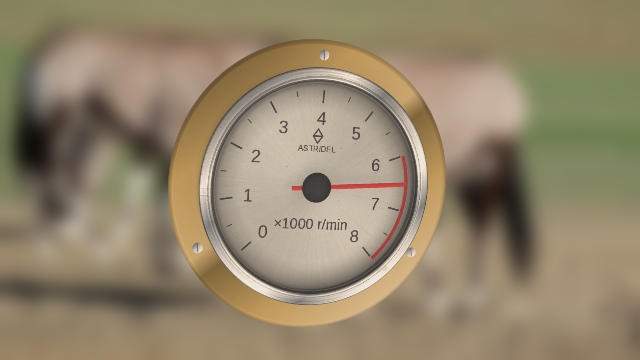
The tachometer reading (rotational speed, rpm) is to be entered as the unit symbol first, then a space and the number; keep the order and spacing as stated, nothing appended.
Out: rpm 6500
